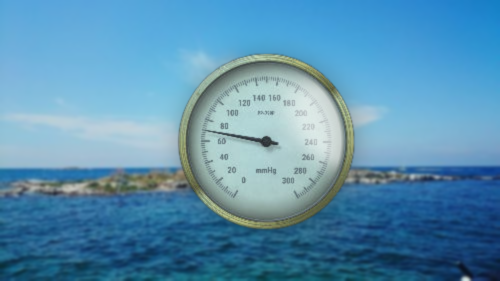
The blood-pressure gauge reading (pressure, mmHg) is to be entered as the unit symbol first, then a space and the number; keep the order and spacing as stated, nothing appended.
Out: mmHg 70
